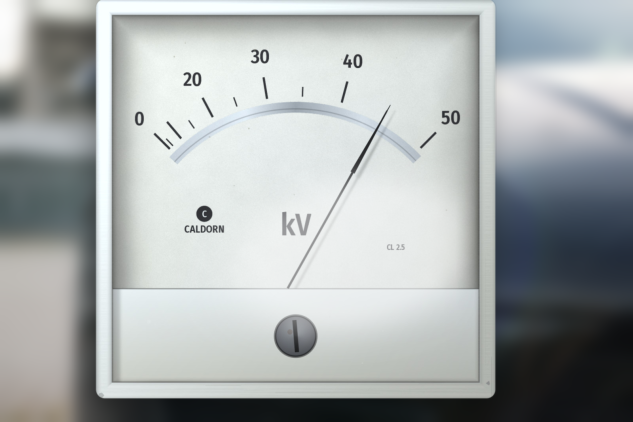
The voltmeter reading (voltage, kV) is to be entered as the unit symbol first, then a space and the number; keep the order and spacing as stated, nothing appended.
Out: kV 45
